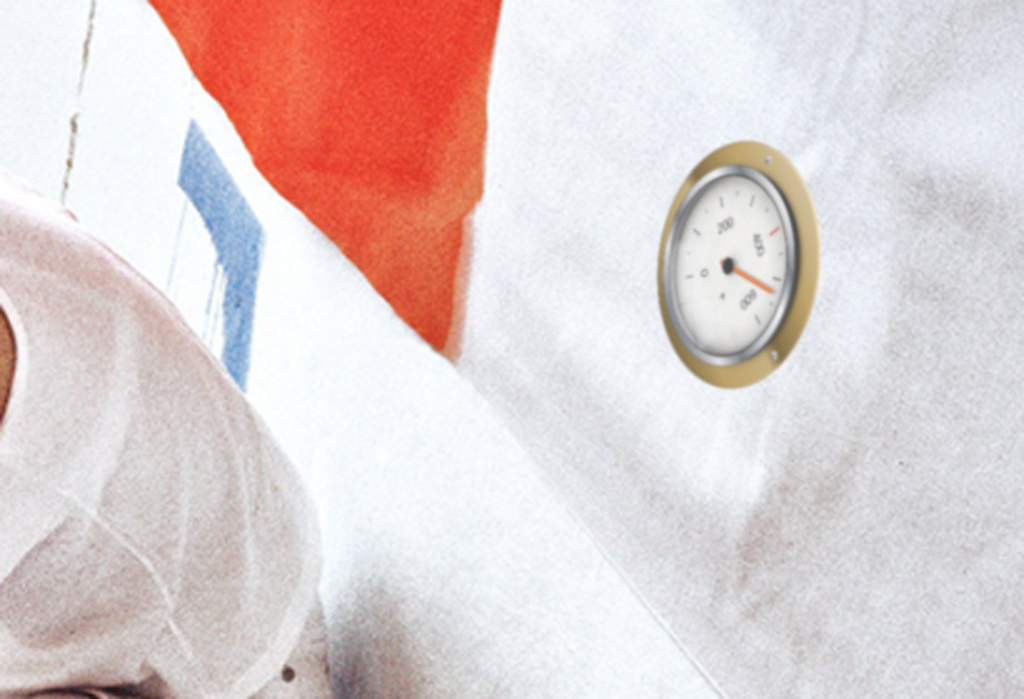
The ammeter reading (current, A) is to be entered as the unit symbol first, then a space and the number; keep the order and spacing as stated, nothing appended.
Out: A 525
